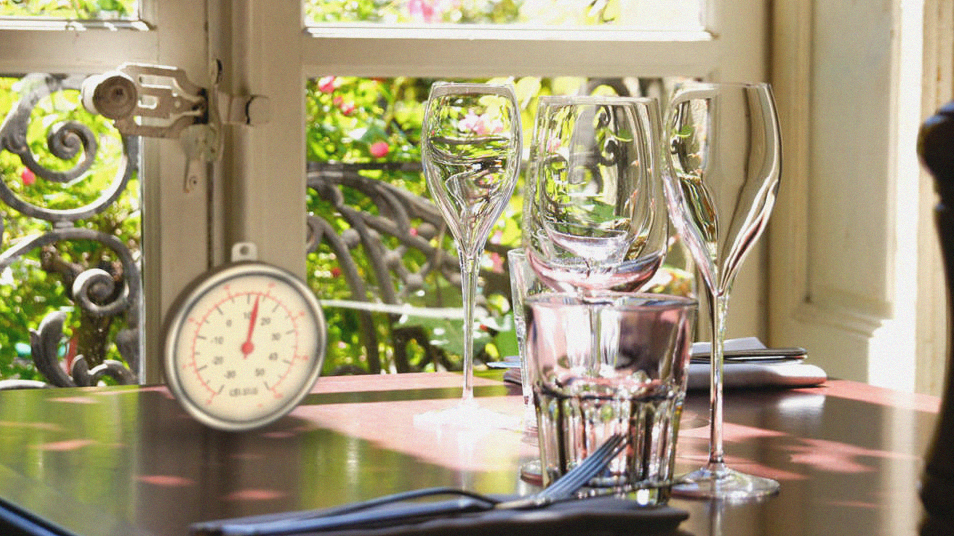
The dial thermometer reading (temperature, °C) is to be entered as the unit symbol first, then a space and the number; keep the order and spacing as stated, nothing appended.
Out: °C 12.5
